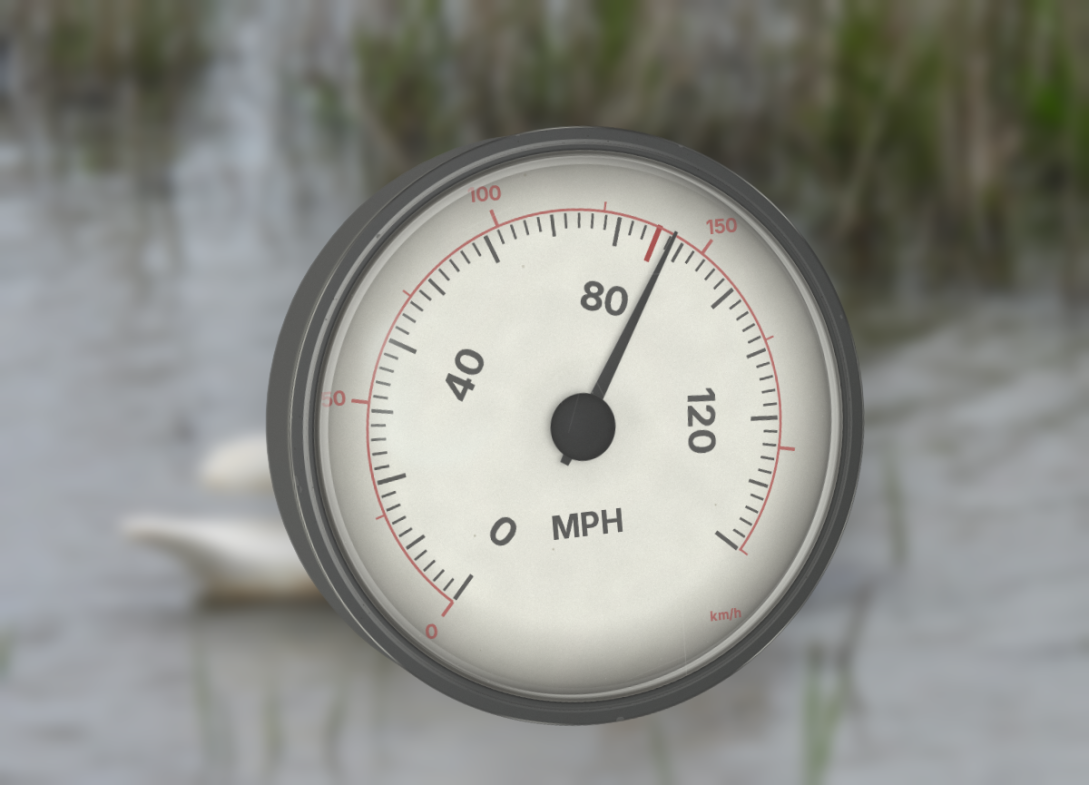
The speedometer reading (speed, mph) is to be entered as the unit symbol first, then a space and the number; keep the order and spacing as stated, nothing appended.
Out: mph 88
